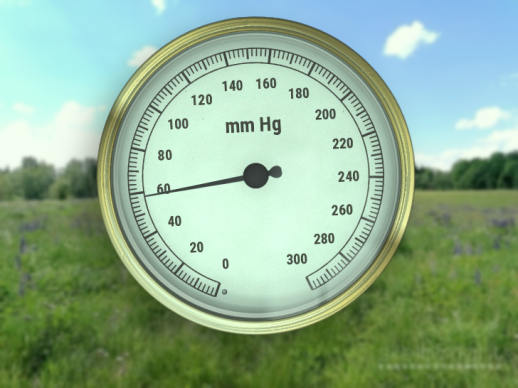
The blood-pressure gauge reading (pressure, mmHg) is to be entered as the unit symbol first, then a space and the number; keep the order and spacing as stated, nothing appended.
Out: mmHg 58
